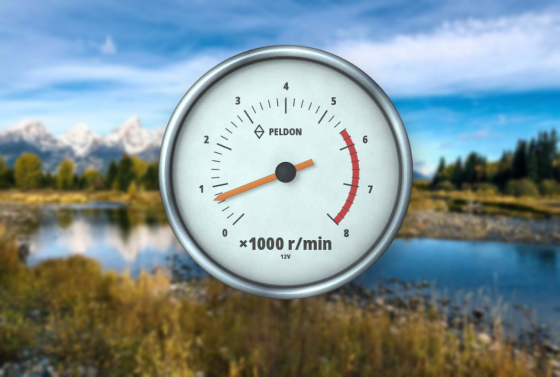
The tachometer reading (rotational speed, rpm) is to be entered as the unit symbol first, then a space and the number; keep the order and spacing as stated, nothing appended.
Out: rpm 700
